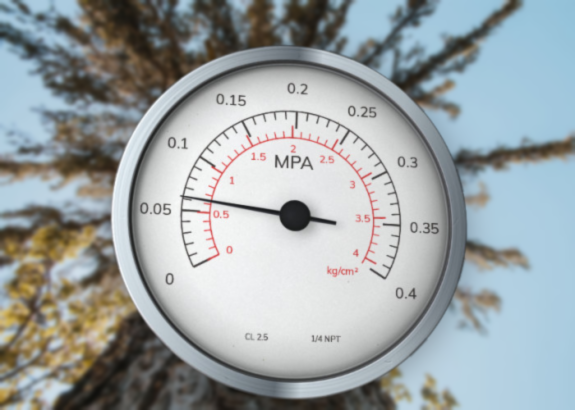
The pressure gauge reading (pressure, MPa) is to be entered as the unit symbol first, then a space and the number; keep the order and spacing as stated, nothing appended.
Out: MPa 0.06
